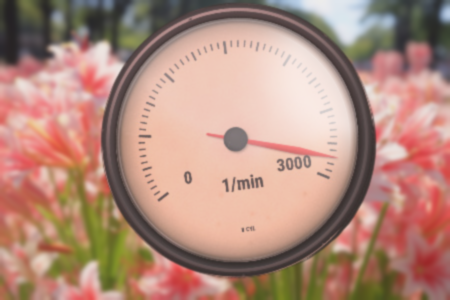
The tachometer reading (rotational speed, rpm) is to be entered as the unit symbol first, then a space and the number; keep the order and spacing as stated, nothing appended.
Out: rpm 2850
